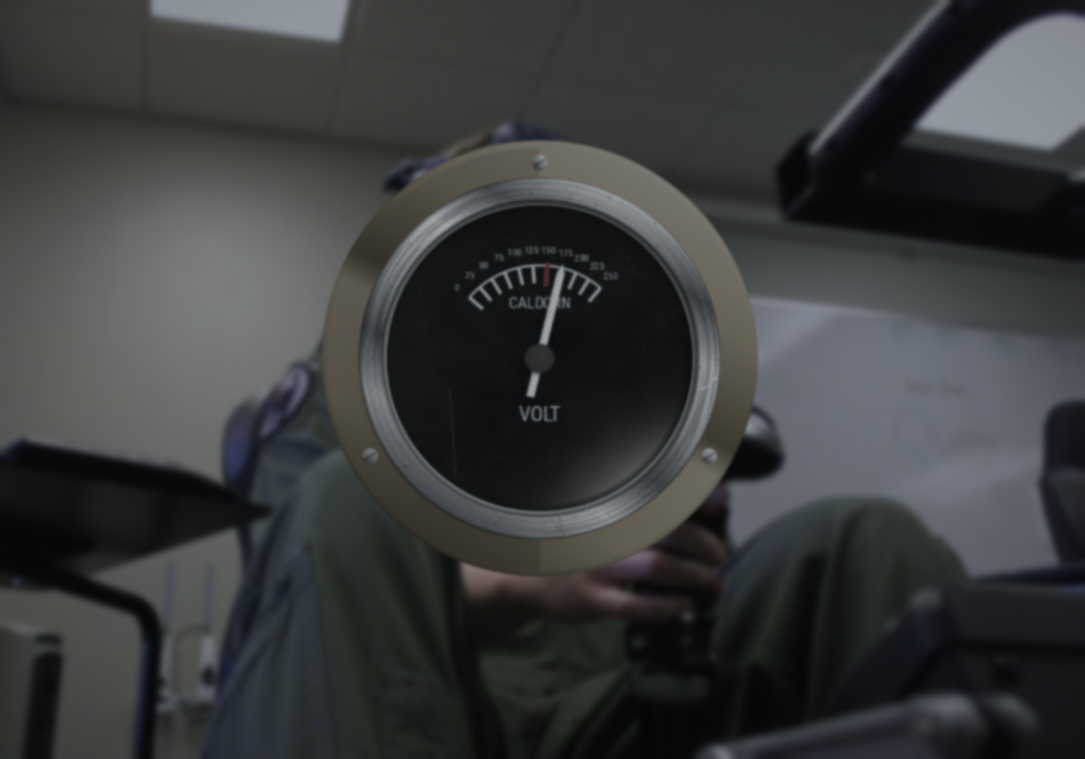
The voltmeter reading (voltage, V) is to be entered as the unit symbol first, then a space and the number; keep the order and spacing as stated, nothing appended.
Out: V 175
